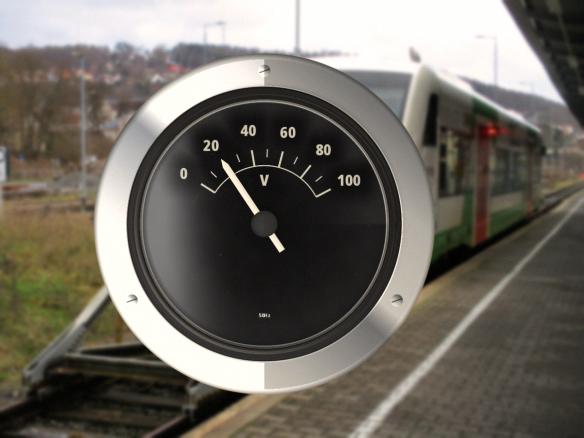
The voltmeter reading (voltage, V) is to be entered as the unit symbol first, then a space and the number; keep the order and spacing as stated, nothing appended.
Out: V 20
